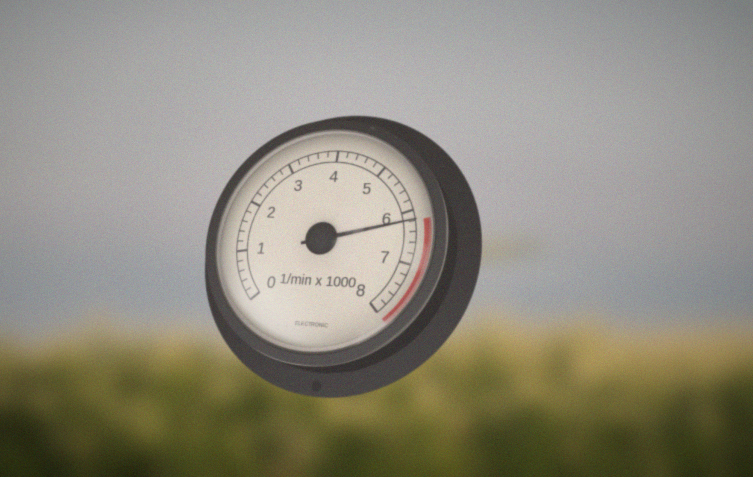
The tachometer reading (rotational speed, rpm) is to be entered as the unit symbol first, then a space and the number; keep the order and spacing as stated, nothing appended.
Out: rpm 6200
